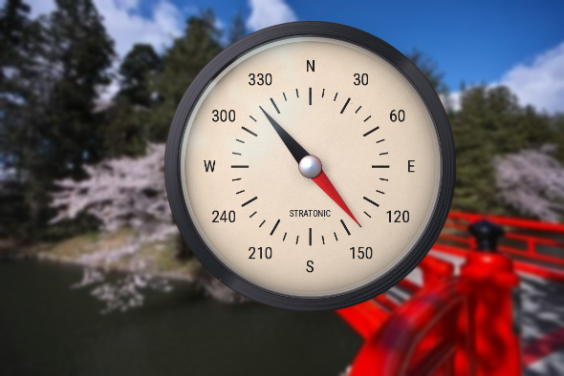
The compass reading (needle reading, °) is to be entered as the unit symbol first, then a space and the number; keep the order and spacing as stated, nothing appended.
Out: ° 140
